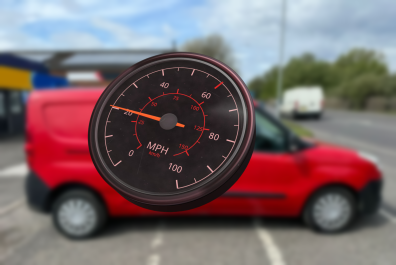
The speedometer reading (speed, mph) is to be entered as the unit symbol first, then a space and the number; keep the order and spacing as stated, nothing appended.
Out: mph 20
